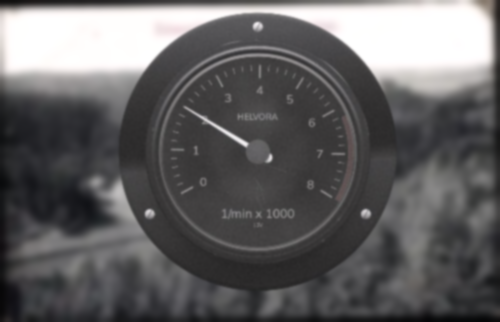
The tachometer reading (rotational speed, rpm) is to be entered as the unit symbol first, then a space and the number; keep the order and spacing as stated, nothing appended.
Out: rpm 2000
